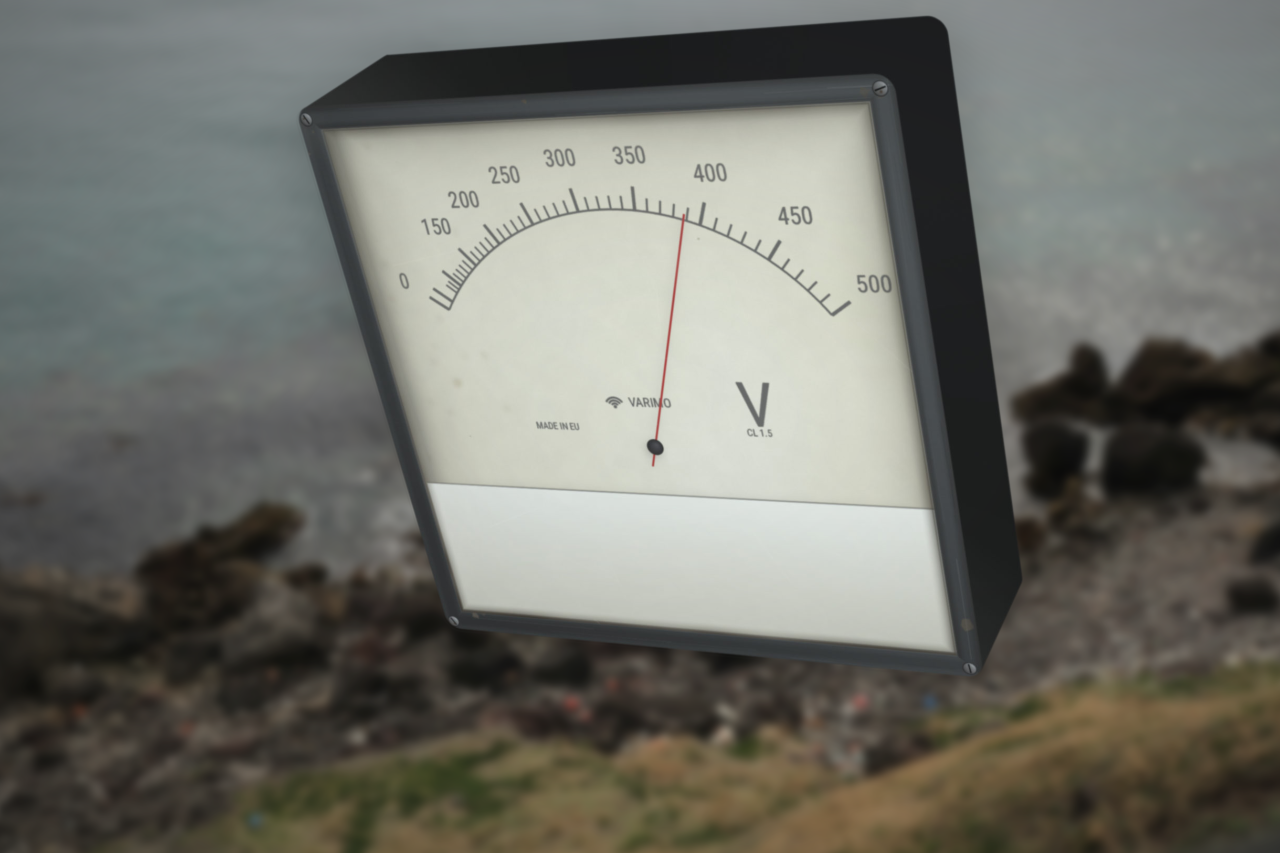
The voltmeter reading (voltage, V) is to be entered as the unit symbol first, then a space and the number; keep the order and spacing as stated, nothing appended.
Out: V 390
